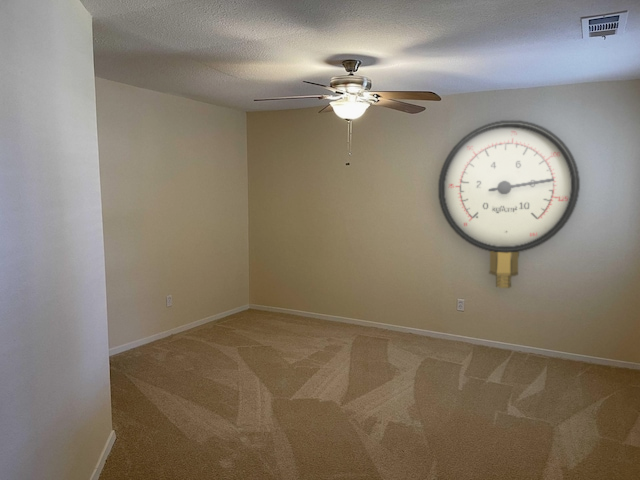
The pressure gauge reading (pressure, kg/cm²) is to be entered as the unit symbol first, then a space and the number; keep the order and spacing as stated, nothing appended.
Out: kg/cm² 8
